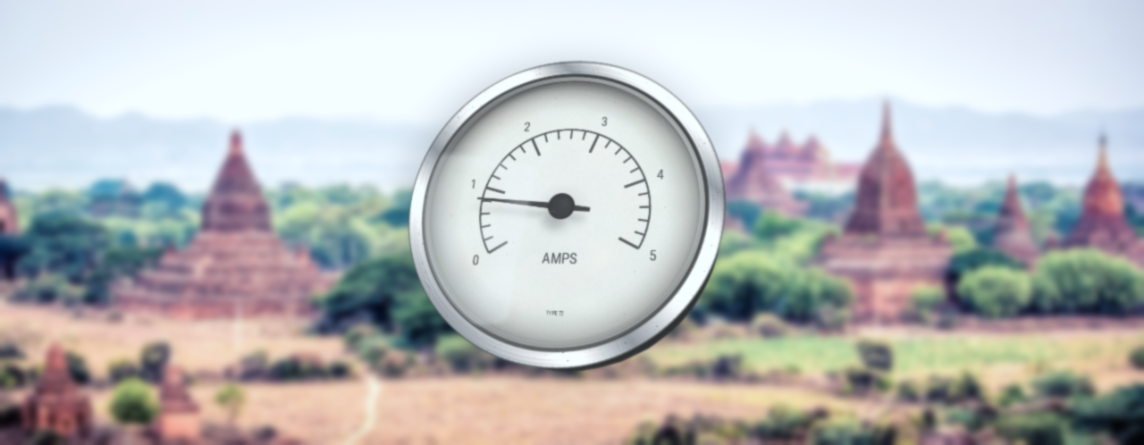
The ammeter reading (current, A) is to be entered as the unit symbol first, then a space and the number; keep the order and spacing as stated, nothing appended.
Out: A 0.8
